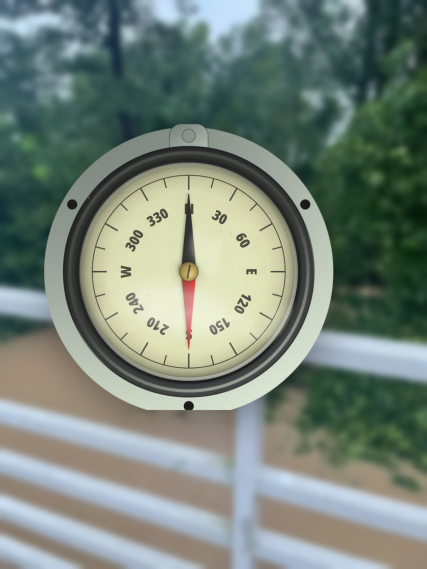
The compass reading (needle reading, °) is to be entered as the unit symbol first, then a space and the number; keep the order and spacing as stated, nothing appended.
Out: ° 180
